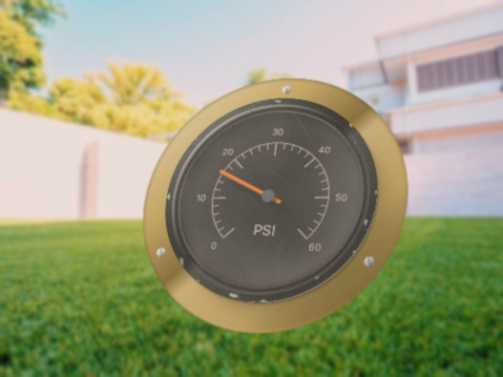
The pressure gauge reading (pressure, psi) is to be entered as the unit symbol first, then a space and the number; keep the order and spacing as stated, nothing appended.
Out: psi 16
